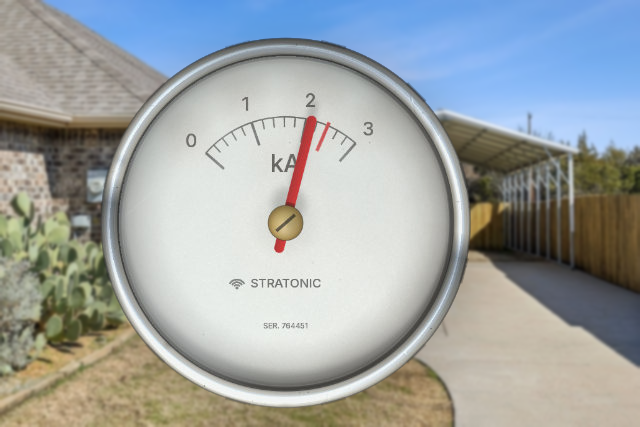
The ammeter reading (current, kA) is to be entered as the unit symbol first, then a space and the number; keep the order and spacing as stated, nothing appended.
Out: kA 2.1
